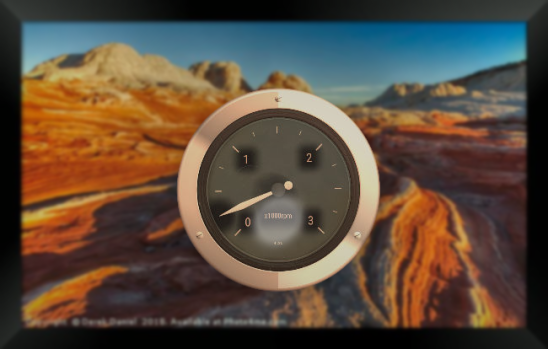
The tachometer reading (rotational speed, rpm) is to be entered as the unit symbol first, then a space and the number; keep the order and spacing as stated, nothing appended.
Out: rpm 250
